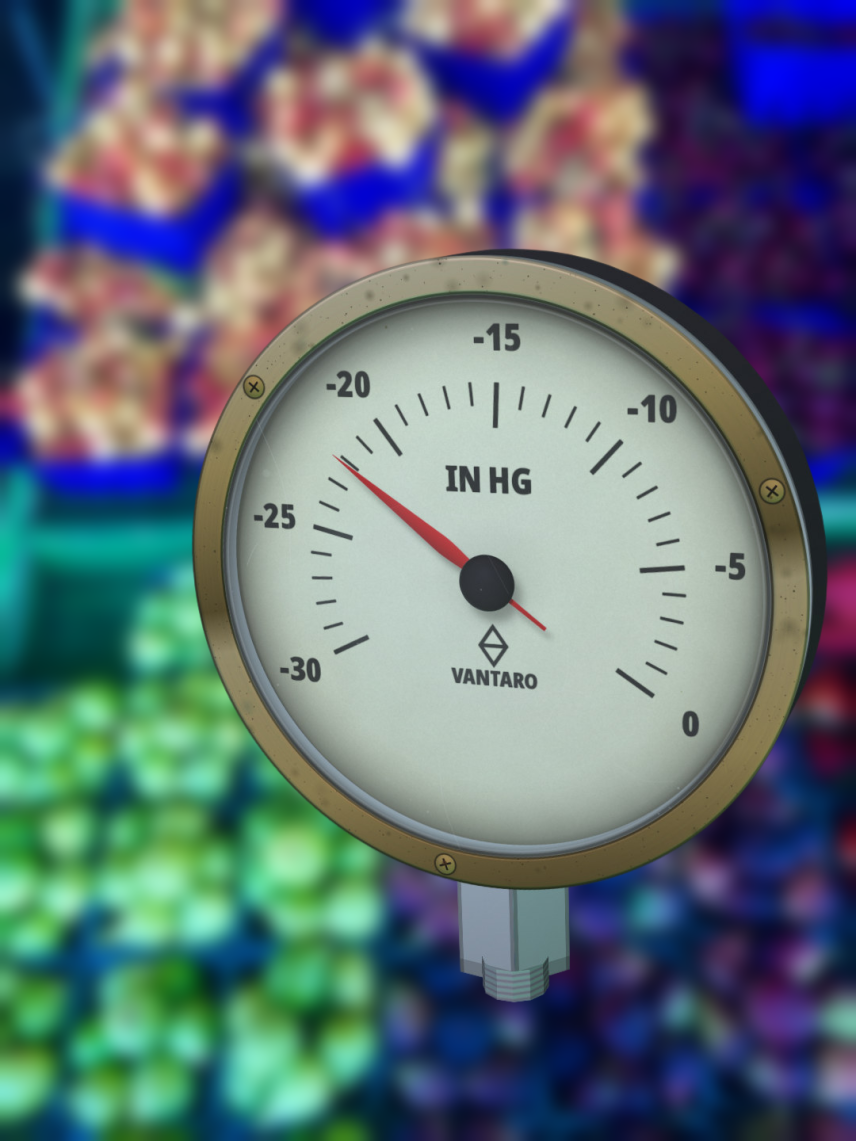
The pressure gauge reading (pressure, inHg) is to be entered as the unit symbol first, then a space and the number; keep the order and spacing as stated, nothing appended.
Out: inHg -22
